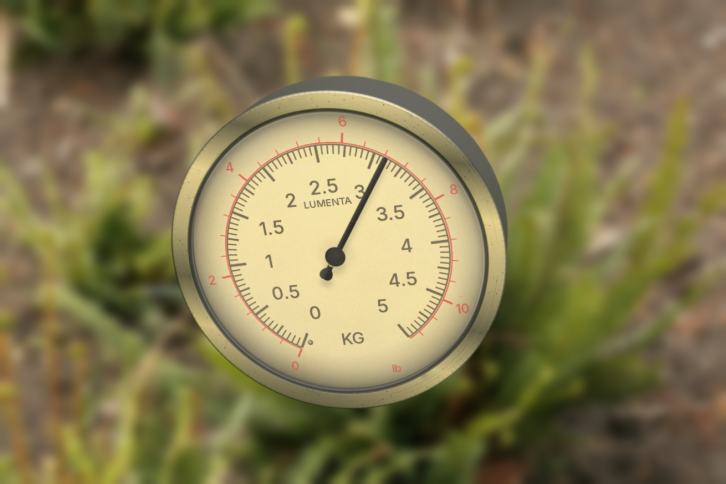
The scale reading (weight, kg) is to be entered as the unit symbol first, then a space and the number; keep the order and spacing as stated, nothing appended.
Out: kg 3.1
